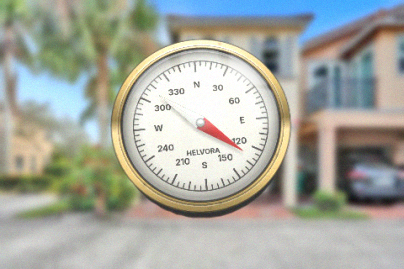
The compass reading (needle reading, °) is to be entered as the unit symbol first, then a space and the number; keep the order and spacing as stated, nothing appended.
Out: ° 130
